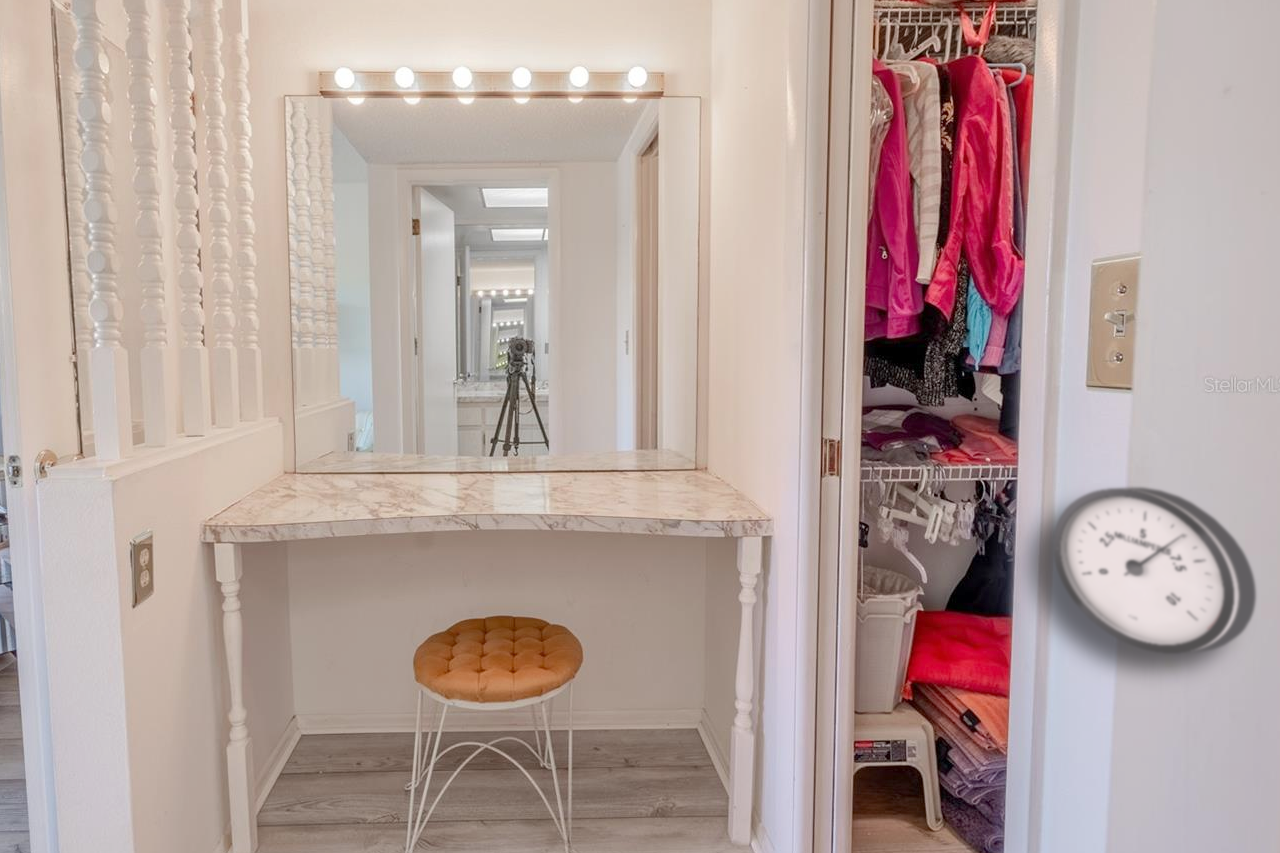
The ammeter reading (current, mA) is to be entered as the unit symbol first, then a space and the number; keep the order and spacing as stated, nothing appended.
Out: mA 6.5
